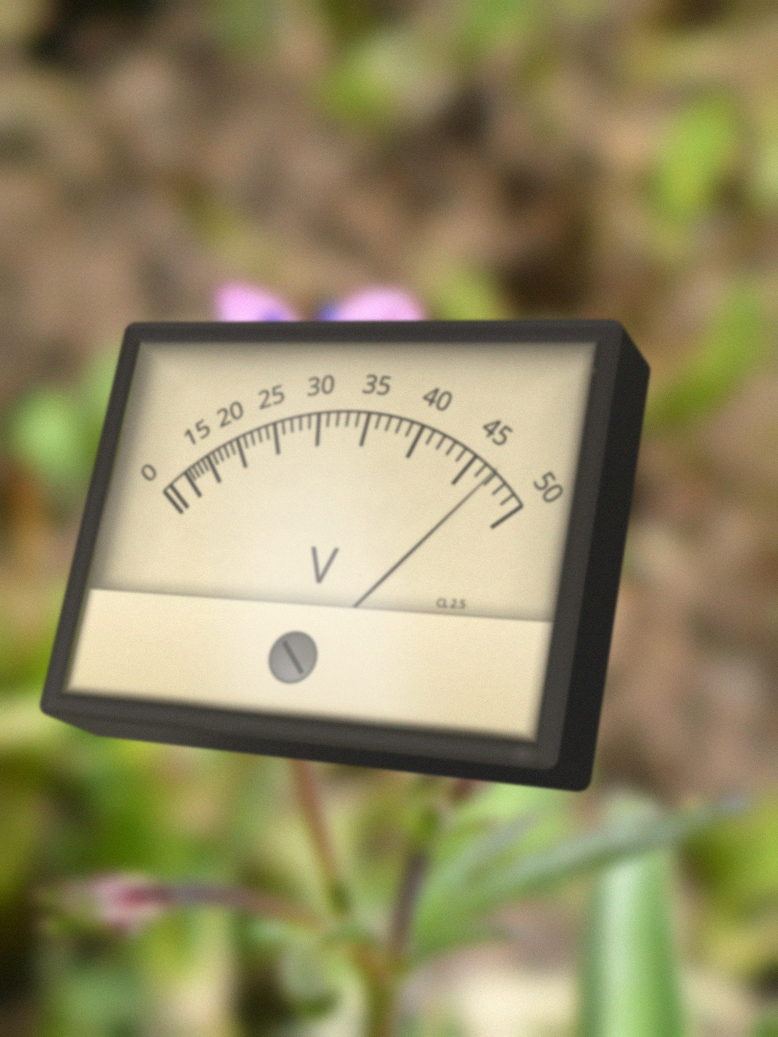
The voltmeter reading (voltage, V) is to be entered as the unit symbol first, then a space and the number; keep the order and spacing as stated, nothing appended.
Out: V 47
